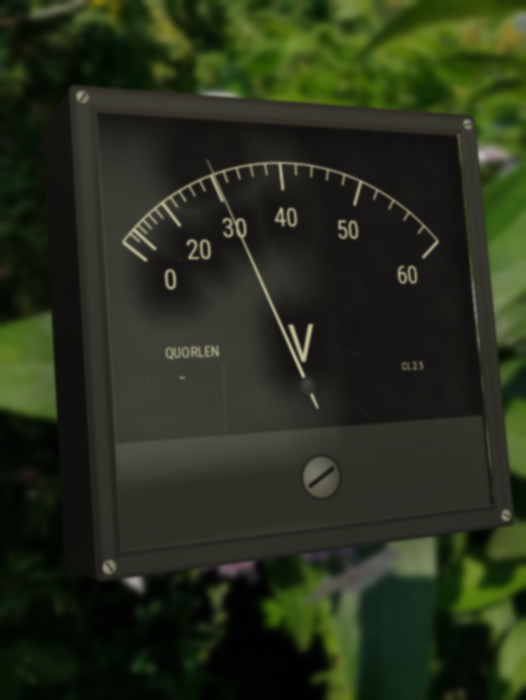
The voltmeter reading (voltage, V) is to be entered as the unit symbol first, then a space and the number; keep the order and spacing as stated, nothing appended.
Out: V 30
